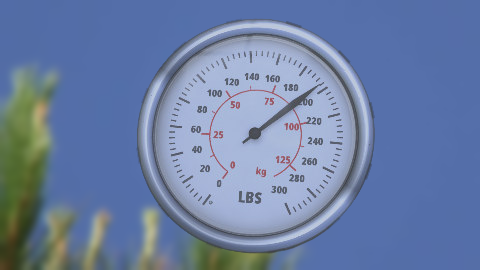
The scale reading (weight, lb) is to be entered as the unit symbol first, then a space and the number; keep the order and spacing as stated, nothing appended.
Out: lb 196
